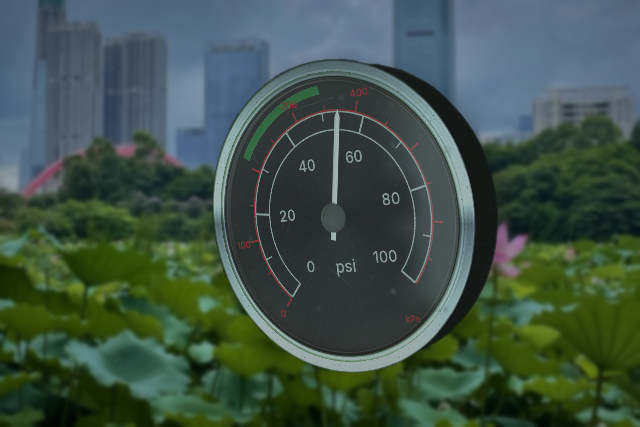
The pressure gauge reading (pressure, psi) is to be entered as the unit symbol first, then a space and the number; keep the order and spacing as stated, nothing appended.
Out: psi 55
